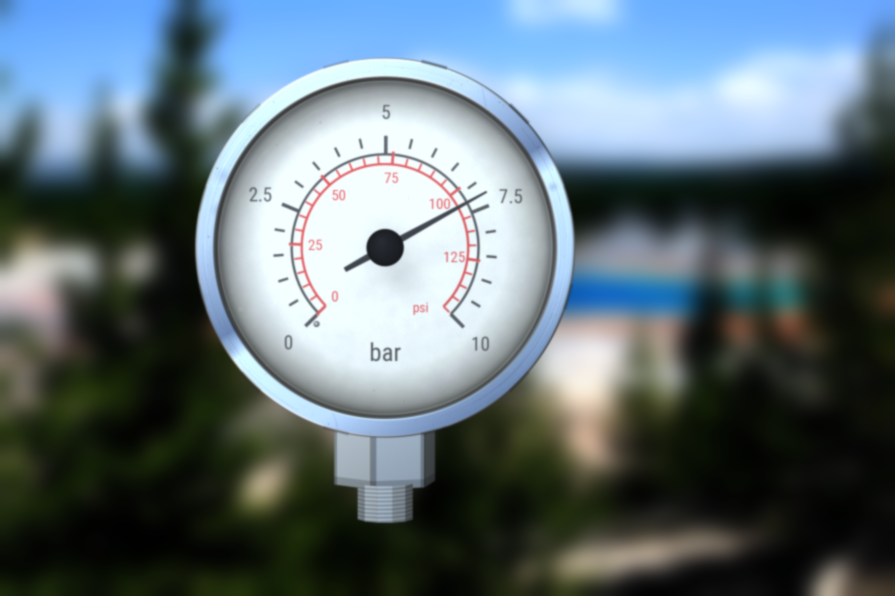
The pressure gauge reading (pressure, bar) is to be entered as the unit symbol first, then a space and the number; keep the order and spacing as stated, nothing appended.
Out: bar 7.25
